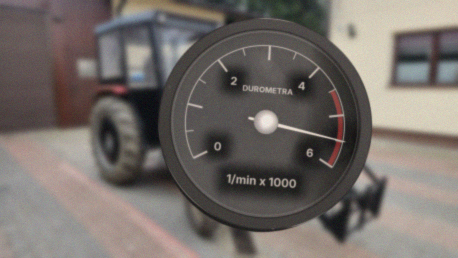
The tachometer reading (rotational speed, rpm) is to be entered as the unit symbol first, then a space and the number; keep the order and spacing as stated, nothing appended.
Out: rpm 5500
